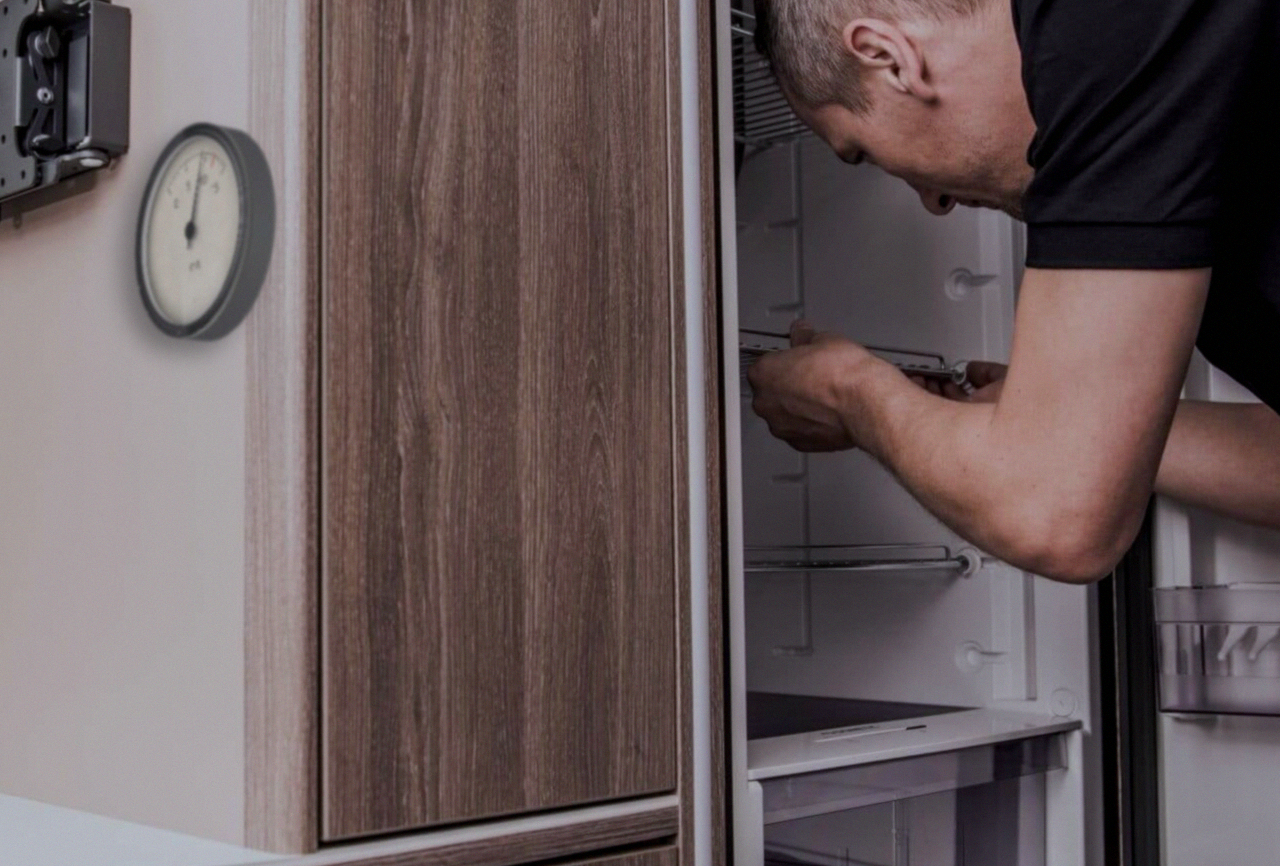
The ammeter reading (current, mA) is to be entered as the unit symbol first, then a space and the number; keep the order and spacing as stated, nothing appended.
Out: mA 10
